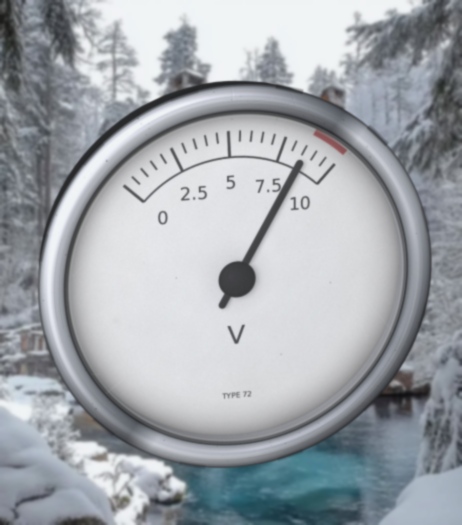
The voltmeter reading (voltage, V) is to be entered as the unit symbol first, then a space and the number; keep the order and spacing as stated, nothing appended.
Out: V 8.5
